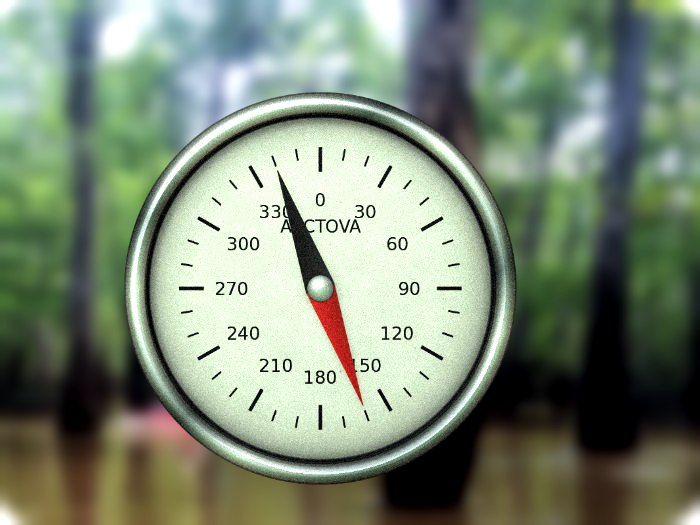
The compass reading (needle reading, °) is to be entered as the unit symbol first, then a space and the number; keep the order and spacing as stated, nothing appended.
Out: ° 160
